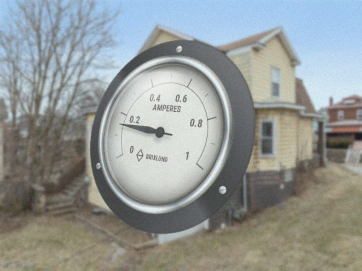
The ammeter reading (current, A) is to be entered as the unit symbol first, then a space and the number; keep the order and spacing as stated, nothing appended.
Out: A 0.15
